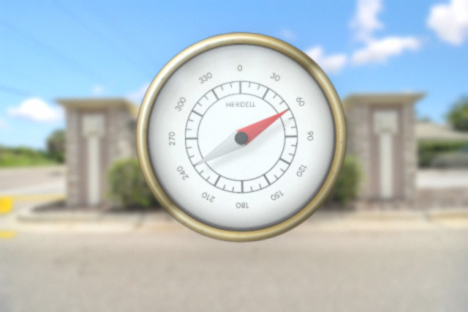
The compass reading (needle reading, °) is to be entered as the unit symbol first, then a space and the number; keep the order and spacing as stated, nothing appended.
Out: ° 60
